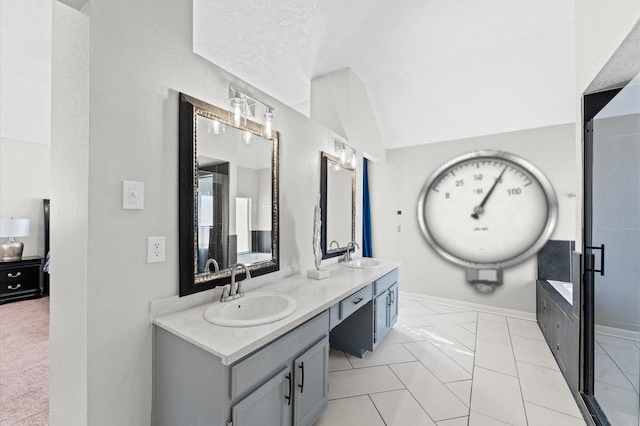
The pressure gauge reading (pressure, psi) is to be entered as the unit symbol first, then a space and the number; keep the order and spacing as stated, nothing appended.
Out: psi 75
